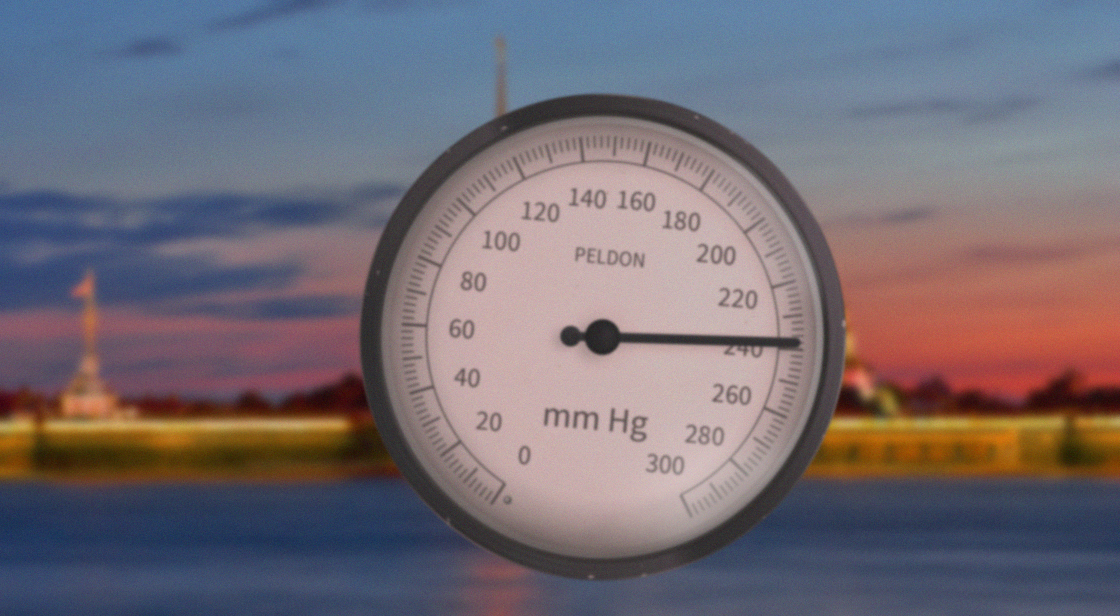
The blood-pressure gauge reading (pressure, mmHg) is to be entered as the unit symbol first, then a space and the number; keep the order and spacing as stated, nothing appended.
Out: mmHg 238
